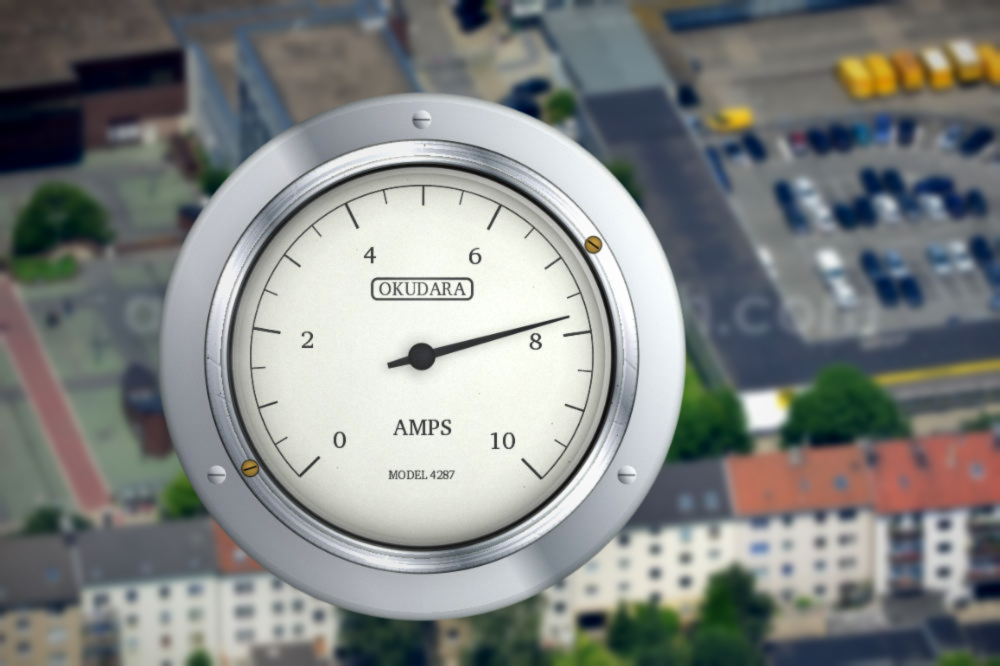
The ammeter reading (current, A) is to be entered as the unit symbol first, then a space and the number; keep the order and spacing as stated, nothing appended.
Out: A 7.75
